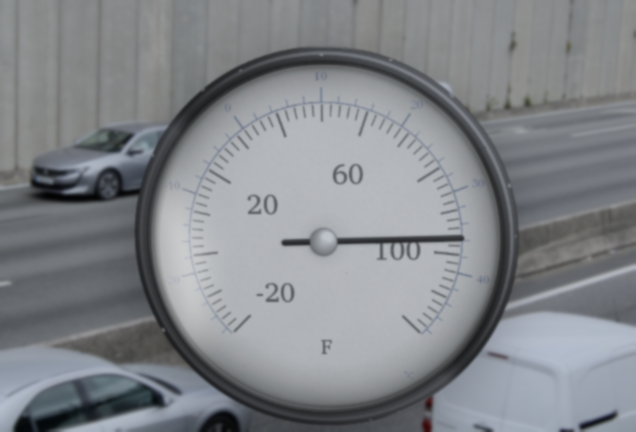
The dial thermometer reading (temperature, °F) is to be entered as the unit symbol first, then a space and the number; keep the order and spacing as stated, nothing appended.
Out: °F 96
